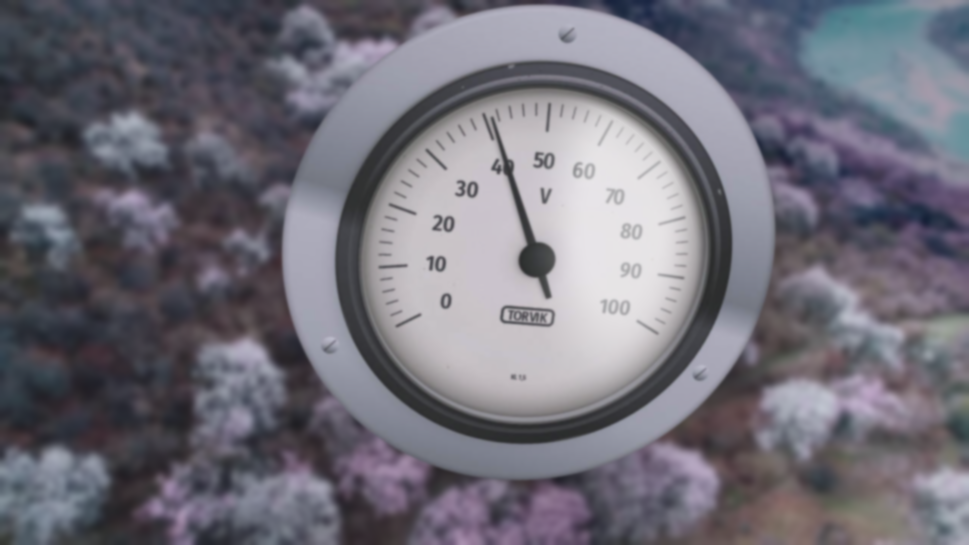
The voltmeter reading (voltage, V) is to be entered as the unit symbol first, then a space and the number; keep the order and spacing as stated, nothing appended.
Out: V 41
